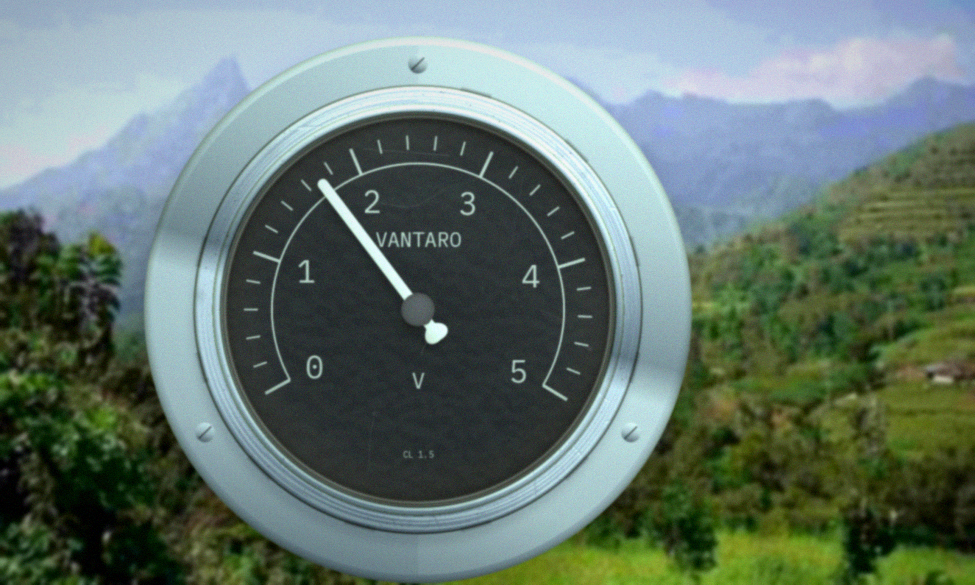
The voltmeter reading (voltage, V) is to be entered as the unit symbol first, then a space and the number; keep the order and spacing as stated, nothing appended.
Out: V 1.7
